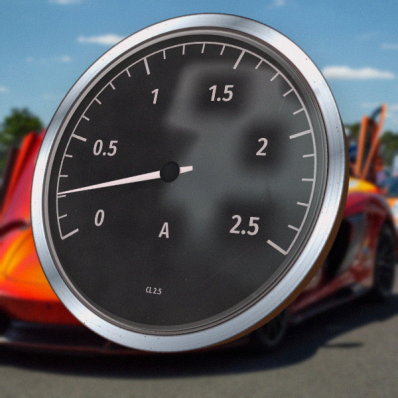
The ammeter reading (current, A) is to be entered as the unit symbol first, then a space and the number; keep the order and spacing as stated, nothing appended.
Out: A 0.2
